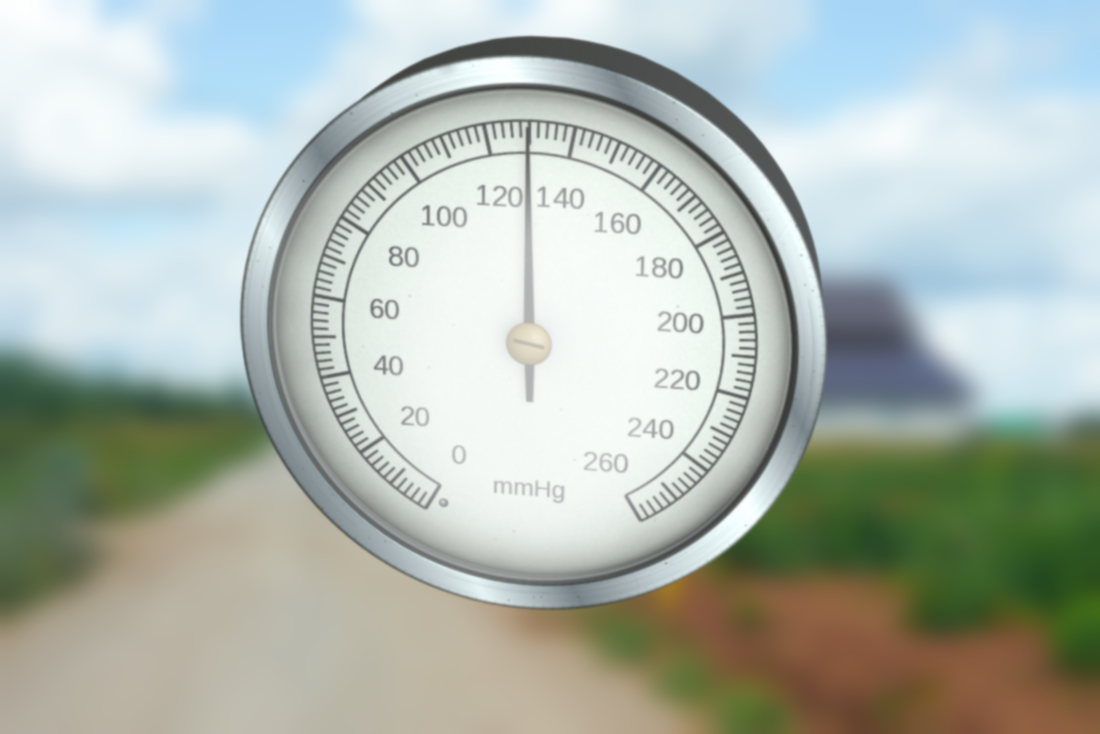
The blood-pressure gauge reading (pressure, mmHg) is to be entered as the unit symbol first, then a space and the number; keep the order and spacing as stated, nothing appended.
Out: mmHg 130
